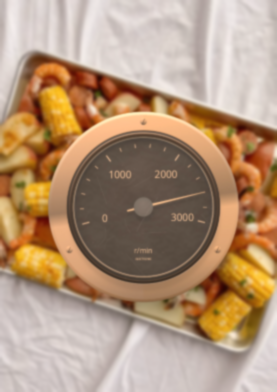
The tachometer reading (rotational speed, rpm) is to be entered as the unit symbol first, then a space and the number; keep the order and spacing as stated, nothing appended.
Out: rpm 2600
